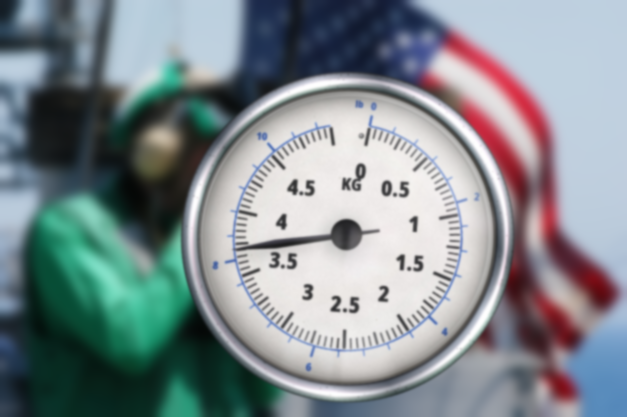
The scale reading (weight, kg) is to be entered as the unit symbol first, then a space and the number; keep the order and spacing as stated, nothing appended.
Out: kg 3.7
